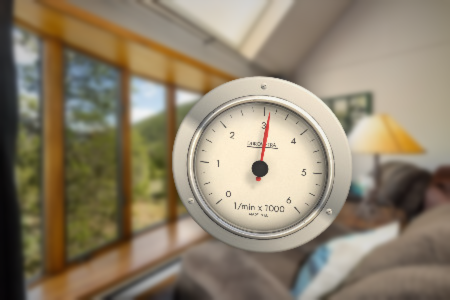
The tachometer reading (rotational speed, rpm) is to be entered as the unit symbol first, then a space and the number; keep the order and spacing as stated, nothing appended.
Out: rpm 3125
